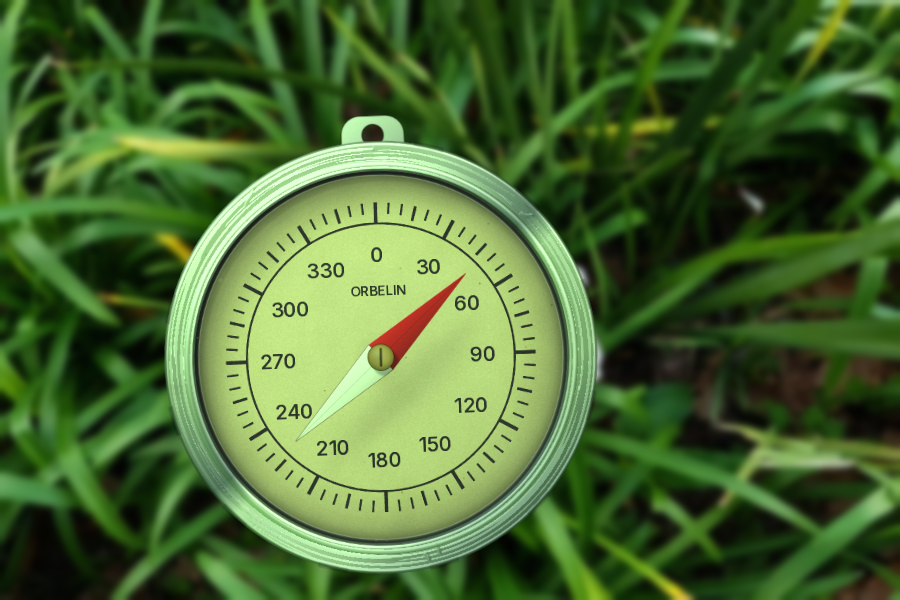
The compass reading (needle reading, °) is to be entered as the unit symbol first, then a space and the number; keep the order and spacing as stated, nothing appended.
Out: ° 47.5
